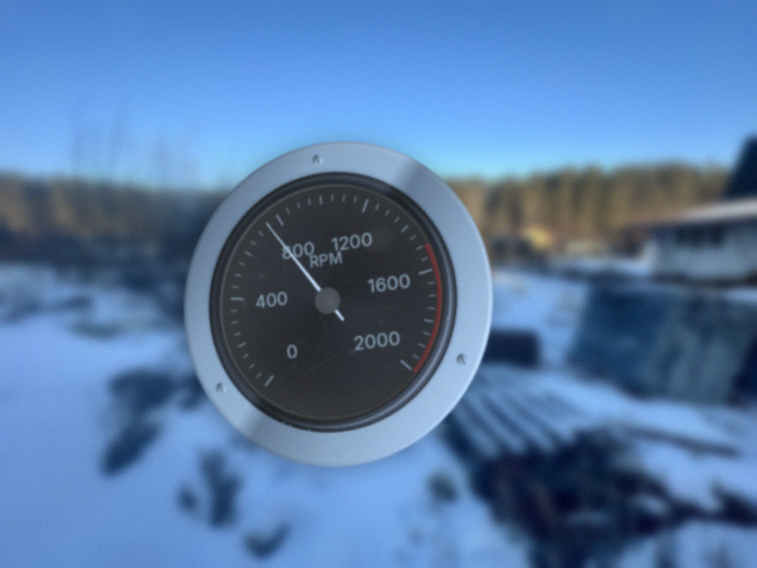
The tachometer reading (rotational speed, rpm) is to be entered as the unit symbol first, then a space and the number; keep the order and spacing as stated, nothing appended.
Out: rpm 750
